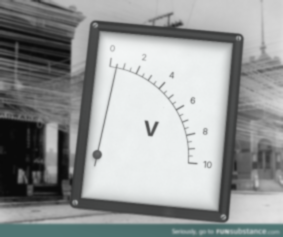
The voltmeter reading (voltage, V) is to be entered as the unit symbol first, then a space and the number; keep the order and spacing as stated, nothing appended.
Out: V 0.5
